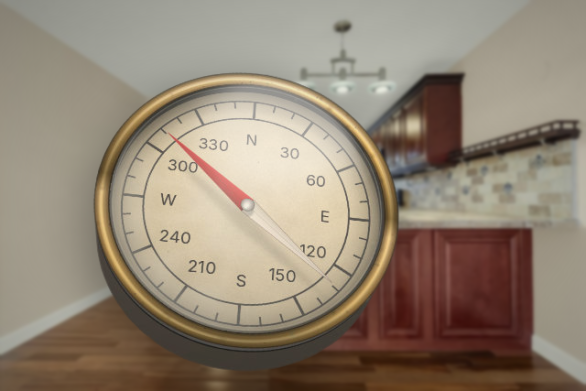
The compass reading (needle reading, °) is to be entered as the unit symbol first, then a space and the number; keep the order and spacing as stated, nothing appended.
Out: ° 310
